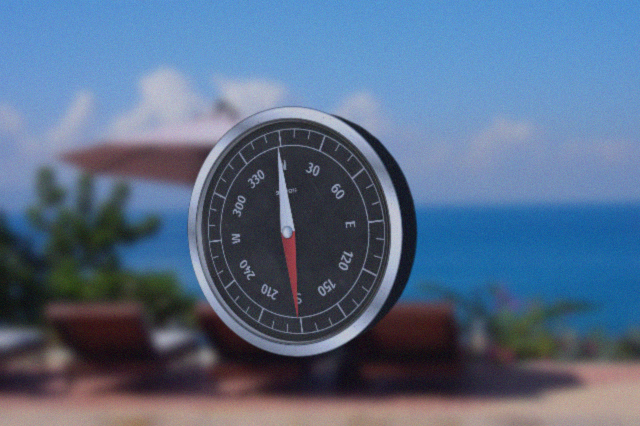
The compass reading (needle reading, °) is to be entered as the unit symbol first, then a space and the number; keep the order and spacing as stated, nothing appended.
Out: ° 180
